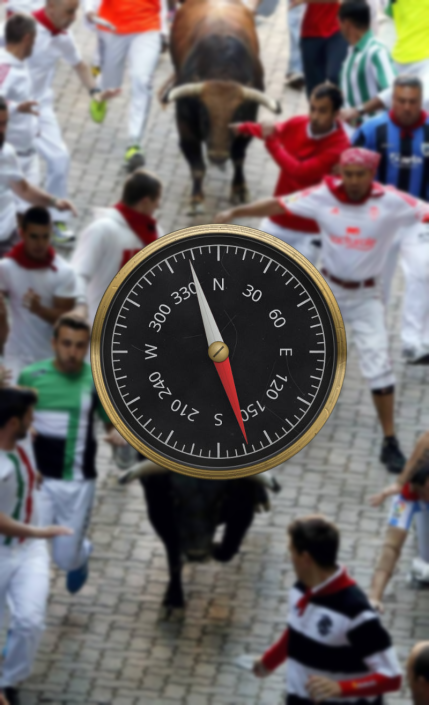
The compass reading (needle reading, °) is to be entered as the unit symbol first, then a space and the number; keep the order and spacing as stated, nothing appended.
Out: ° 162.5
